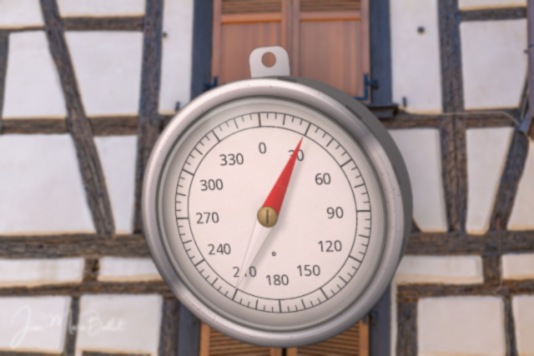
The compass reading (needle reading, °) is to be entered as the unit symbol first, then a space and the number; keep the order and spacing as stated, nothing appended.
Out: ° 30
